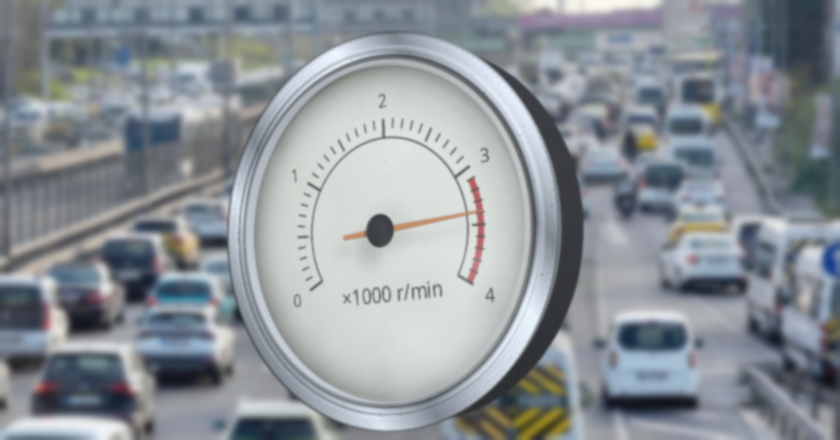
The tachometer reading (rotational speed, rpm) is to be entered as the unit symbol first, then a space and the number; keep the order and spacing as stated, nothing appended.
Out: rpm 3400
